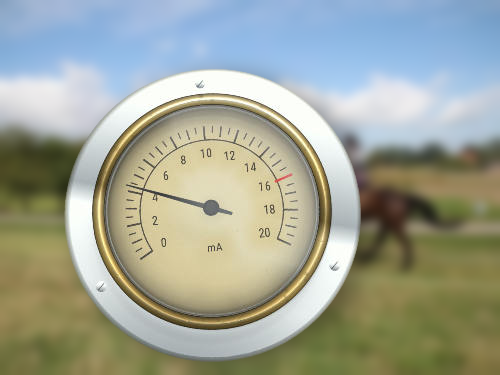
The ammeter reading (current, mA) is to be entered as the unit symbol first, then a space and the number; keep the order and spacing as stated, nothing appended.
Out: mA 4.25
